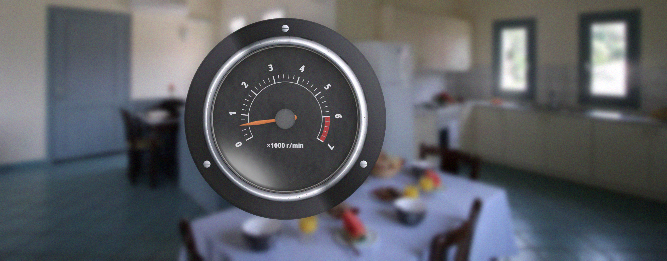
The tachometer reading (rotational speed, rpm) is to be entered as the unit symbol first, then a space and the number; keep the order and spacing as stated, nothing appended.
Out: rpm 600
